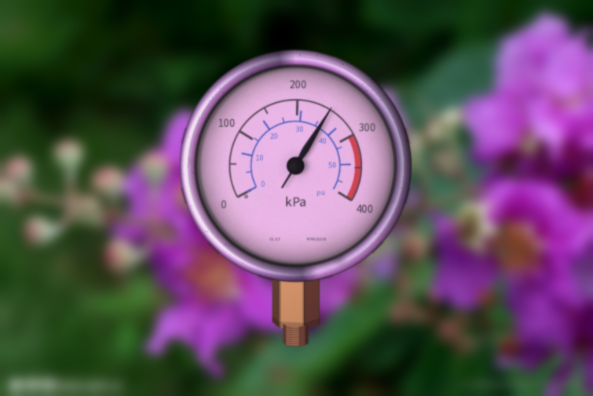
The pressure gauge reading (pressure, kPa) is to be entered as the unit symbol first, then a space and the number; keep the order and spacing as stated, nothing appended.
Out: kPa 250
